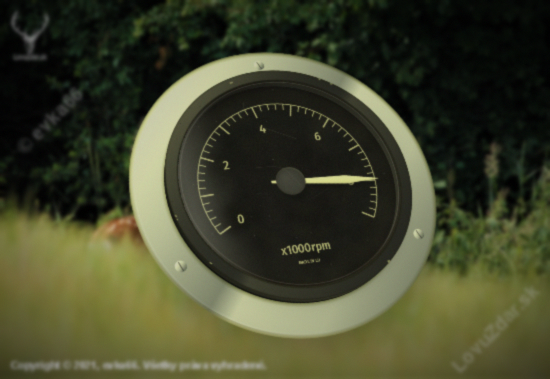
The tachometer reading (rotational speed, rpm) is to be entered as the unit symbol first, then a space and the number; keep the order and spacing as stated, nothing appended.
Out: rpm 8000
